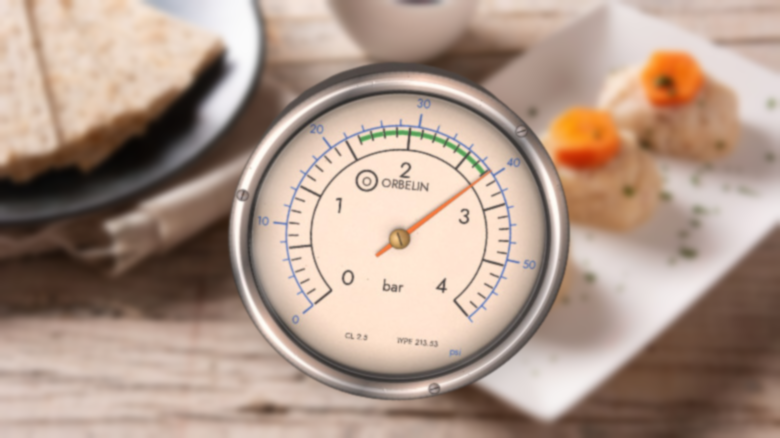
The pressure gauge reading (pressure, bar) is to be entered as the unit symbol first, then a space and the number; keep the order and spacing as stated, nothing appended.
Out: bar 2.7
